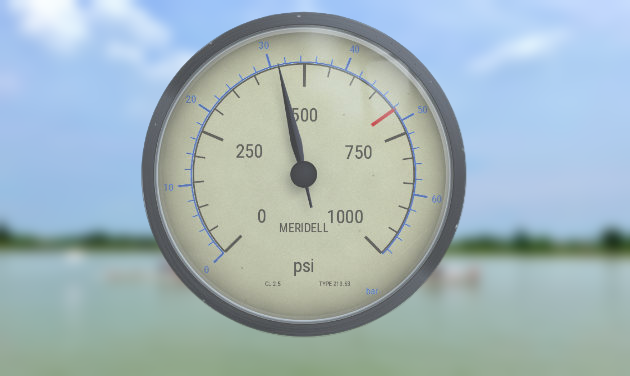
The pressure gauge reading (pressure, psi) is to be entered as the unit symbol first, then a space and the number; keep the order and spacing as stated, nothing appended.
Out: psi 450
